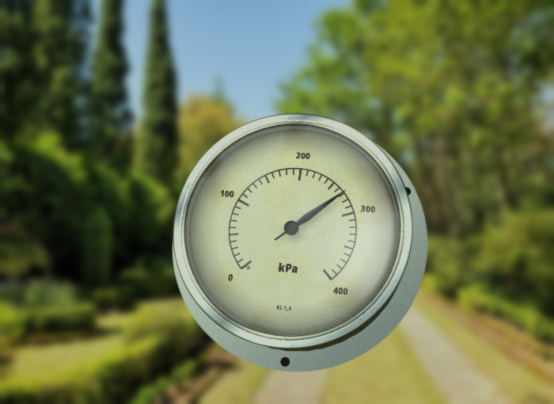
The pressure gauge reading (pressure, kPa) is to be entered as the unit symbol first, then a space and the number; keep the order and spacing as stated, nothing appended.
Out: kPa 270
